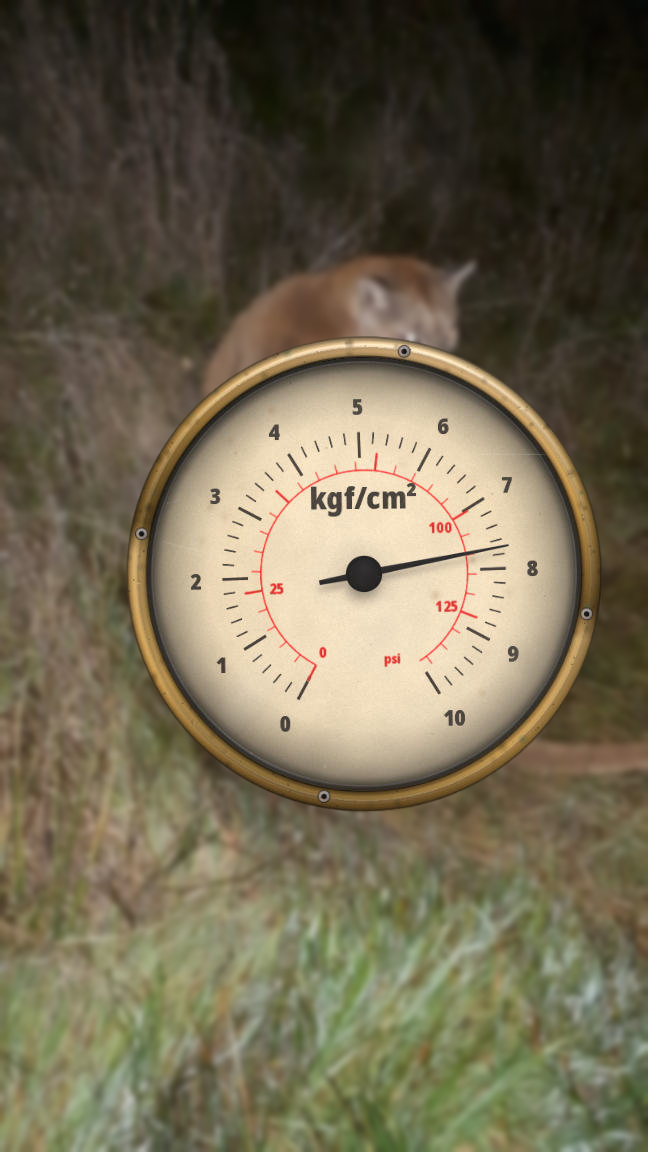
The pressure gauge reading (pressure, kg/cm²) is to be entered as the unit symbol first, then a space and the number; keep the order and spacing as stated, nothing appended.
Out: kg/cm² 7.7
